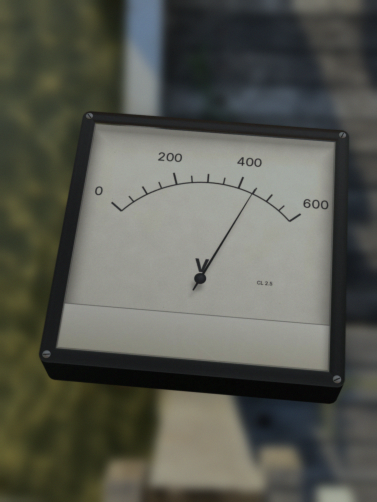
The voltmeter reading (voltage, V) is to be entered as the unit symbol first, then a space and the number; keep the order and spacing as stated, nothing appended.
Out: V 450
